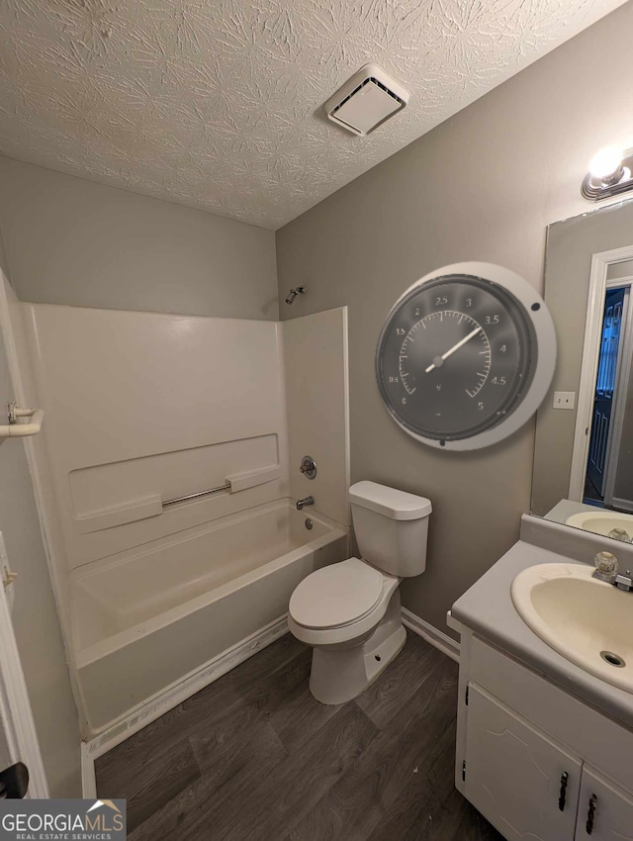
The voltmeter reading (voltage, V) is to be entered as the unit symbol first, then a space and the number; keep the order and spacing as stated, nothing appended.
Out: V 3.5
